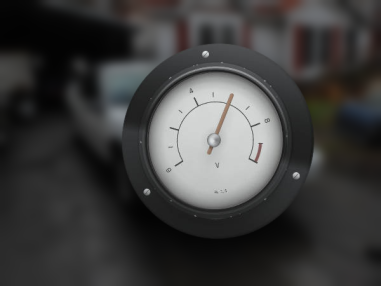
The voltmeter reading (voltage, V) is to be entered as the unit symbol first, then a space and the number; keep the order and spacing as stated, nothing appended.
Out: V 6
